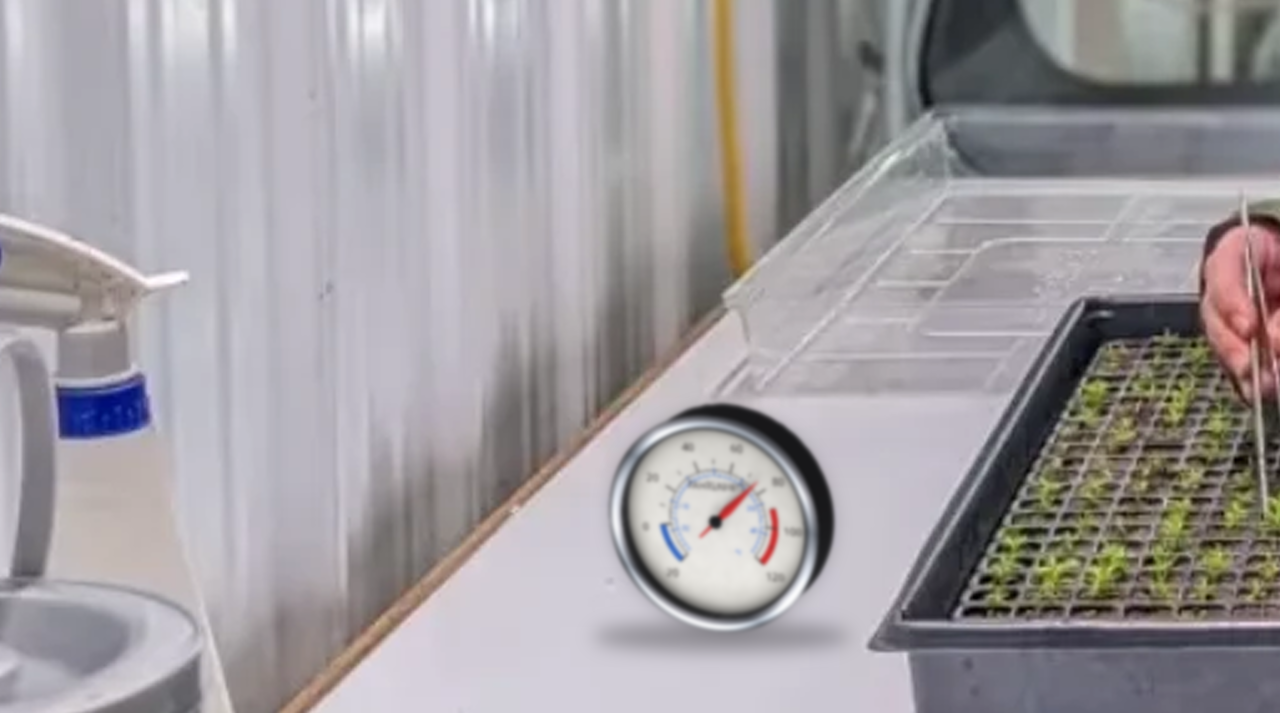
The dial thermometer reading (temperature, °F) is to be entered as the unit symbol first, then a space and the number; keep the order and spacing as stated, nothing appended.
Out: °F 75
